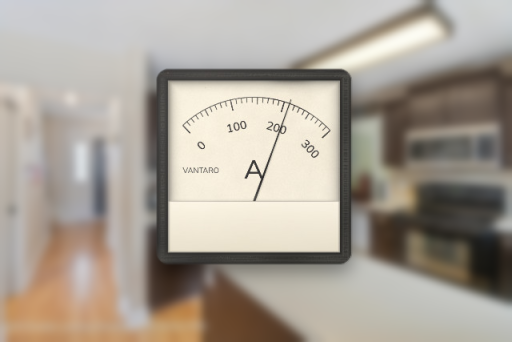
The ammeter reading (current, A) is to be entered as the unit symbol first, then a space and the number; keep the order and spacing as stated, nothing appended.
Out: A 210
